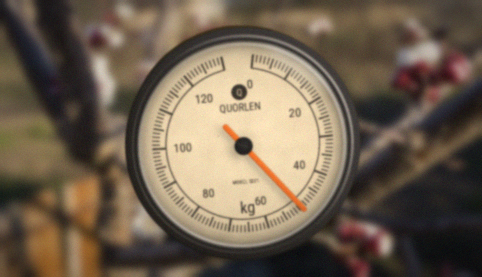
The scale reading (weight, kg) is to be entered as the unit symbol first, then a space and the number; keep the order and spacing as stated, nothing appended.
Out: kg 50
